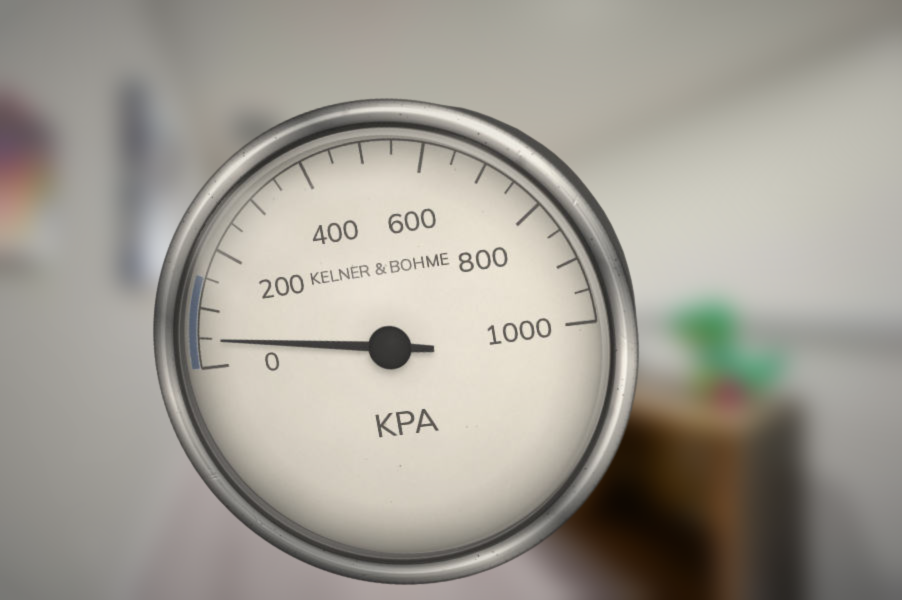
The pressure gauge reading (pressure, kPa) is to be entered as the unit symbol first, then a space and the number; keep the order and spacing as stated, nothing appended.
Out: kPa 50
